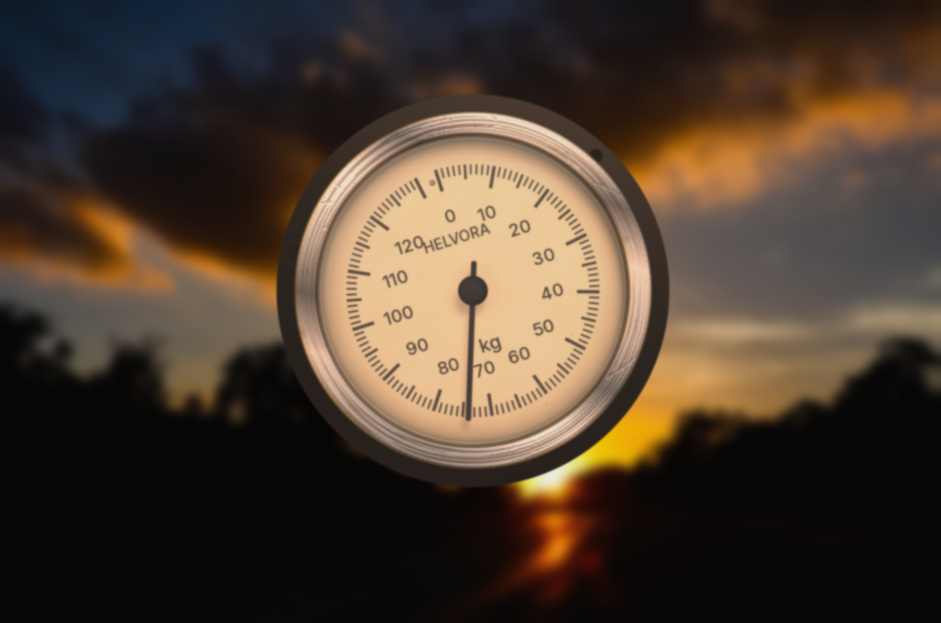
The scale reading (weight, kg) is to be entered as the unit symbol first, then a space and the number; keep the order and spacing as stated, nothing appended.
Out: kg 74
